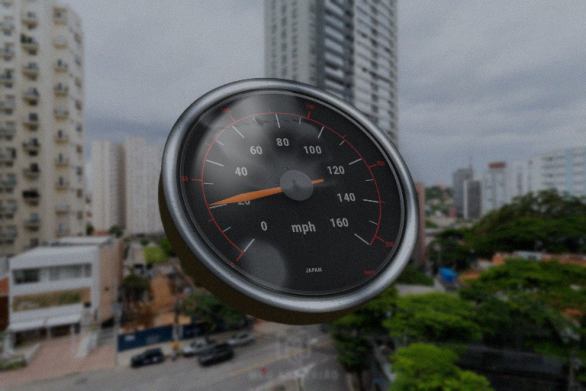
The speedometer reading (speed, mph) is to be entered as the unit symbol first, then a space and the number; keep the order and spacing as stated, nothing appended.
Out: mph 20
